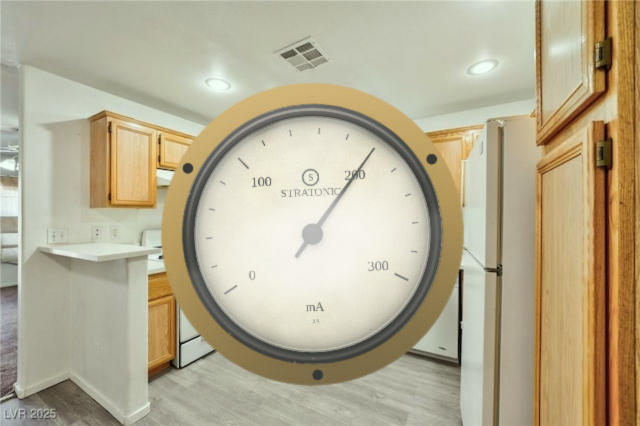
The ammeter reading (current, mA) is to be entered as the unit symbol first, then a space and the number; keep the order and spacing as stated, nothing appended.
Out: mA 200
